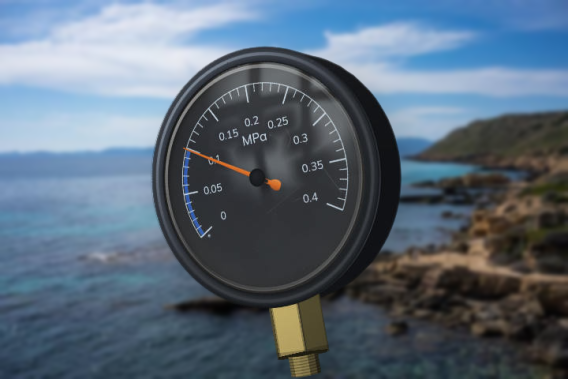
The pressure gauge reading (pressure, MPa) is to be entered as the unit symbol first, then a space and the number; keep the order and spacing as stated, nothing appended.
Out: MPa 0.1
